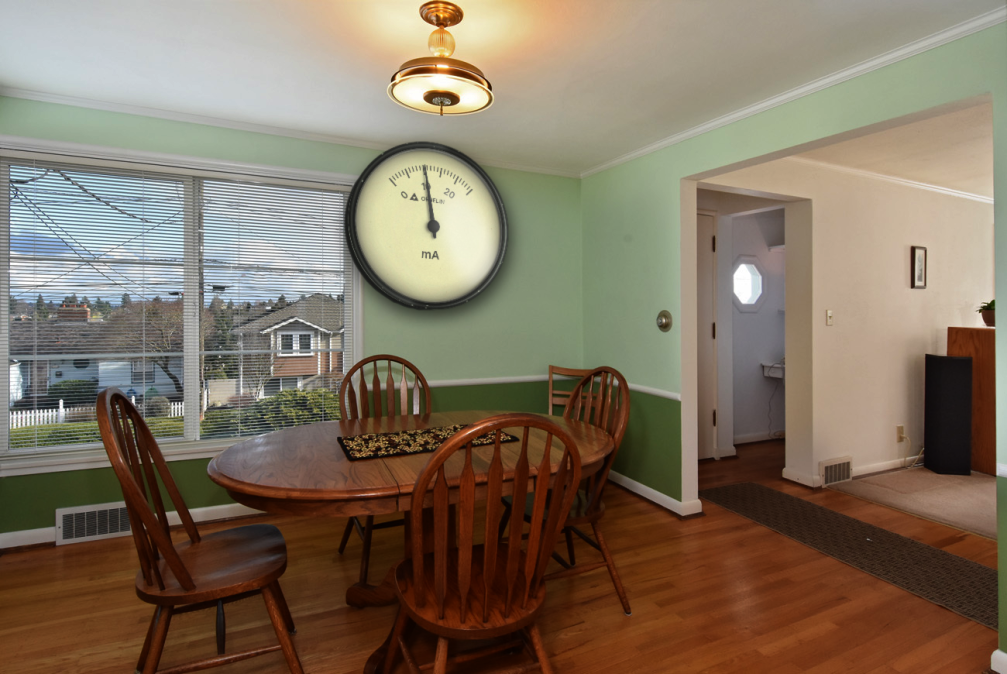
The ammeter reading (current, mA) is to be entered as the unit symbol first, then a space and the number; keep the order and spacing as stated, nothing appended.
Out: mA 10
